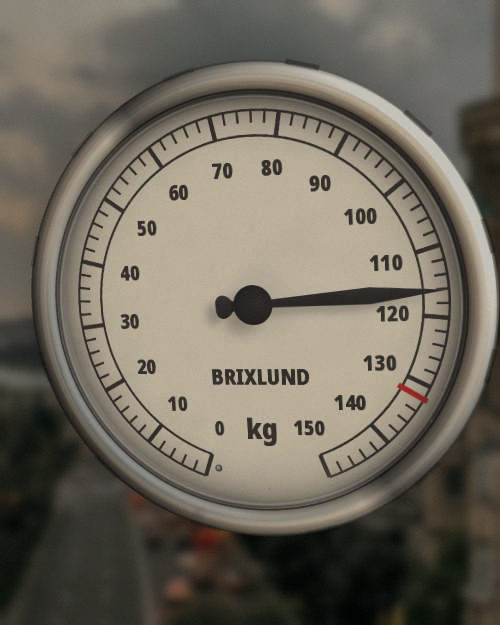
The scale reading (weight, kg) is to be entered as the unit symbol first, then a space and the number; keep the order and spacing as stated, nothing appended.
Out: kg 116
